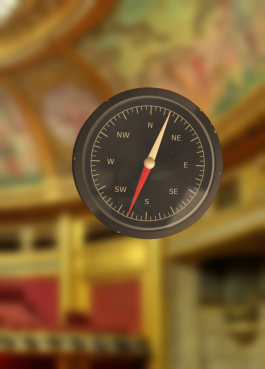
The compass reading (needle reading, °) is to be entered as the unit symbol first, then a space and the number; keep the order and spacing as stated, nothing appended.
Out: ° 200
